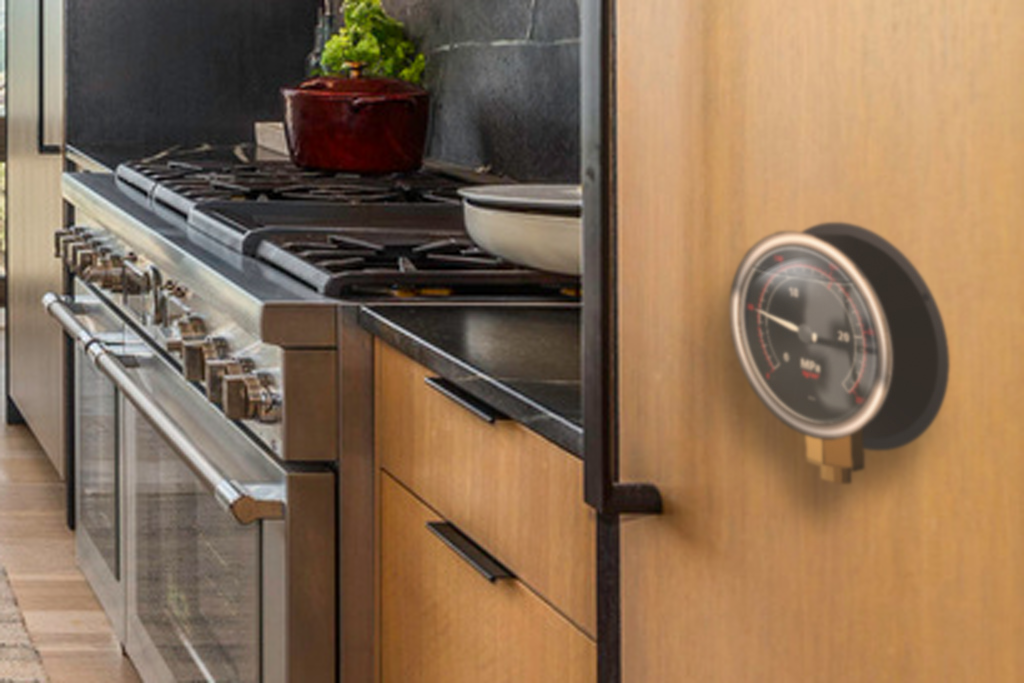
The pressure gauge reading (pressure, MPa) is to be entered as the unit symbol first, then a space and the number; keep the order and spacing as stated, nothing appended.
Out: MPa 5
